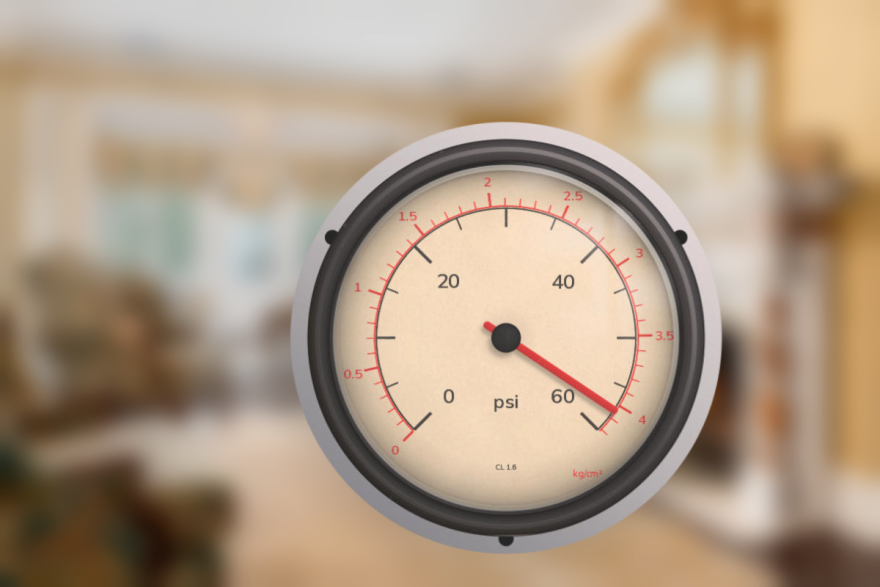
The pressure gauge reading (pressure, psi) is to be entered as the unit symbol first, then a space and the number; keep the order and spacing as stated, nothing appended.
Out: psi 57.5
